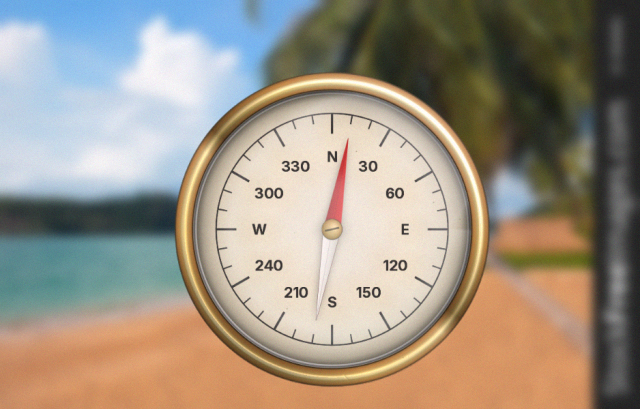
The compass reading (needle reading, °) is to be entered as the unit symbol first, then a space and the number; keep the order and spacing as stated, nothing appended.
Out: ° 10
